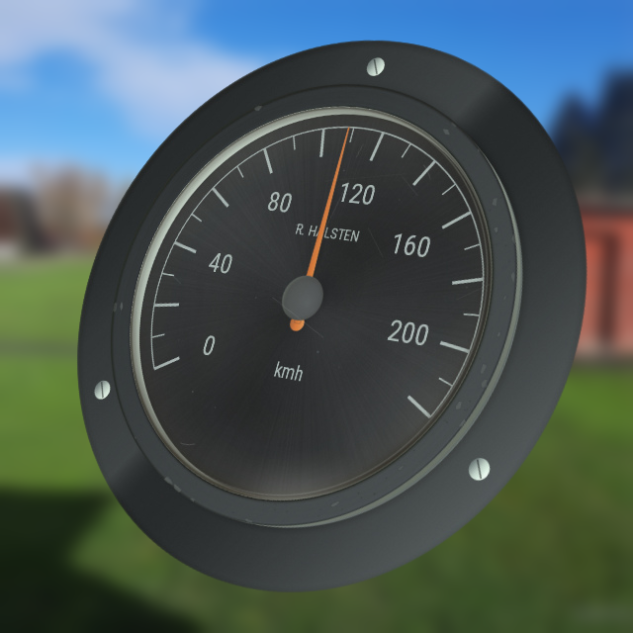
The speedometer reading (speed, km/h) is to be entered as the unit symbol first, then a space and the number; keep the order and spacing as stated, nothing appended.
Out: km/h 110
